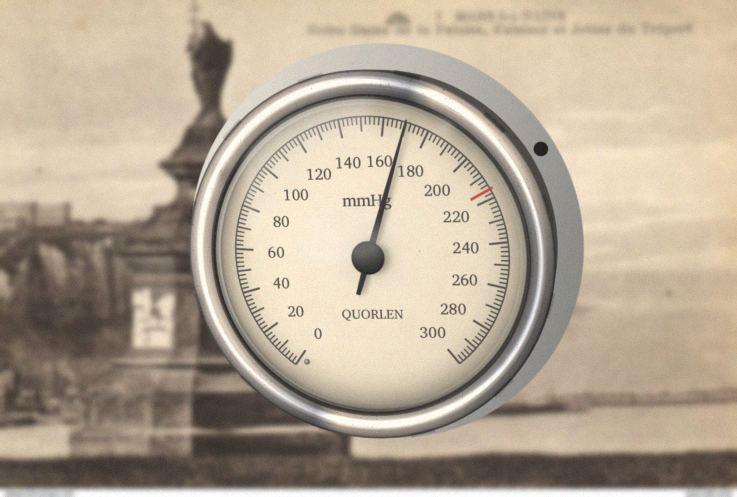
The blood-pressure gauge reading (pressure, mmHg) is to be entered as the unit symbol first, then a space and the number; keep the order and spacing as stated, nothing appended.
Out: mmHg 170
